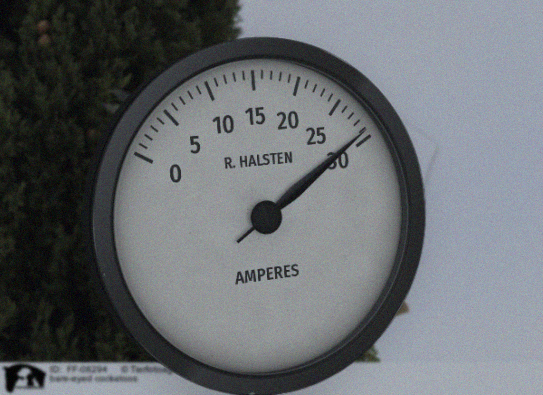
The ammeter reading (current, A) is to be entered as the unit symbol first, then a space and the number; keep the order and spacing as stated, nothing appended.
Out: A 29
